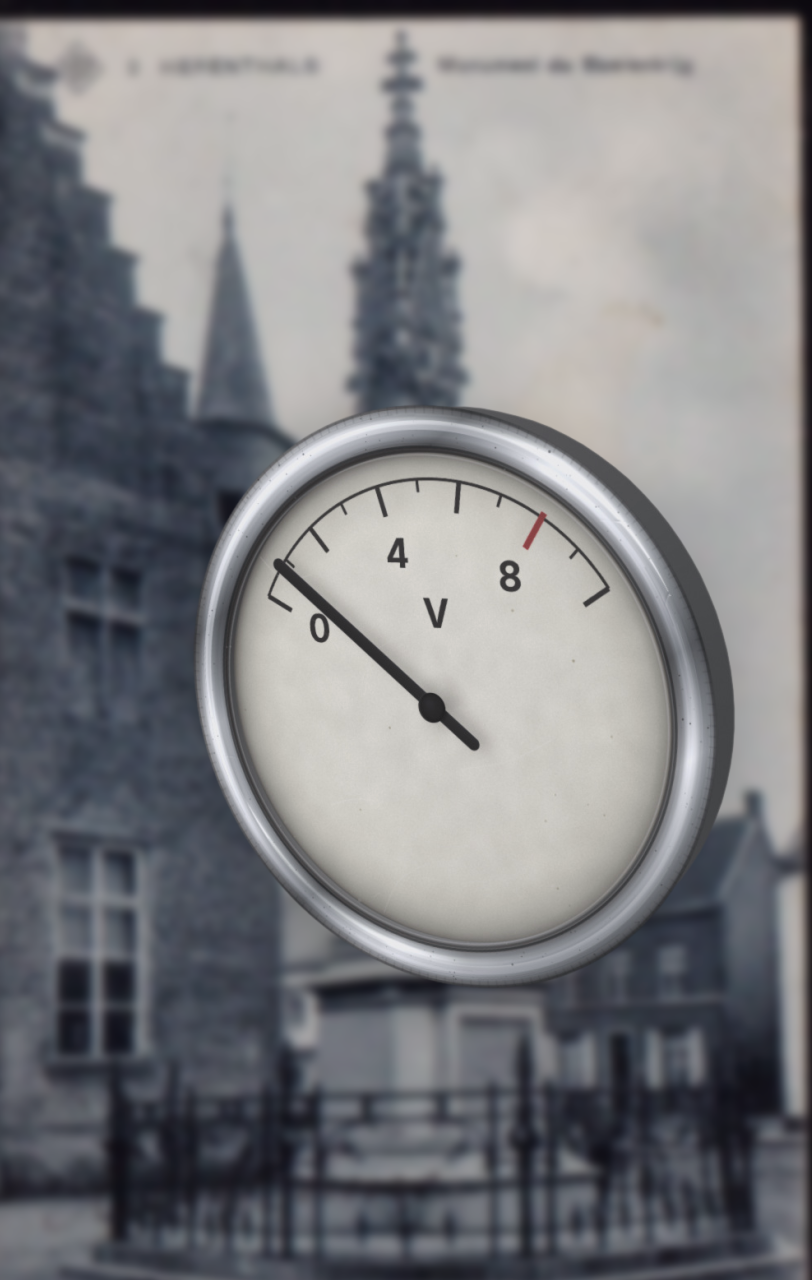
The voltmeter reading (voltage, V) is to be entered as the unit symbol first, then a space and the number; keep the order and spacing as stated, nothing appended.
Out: V 1
